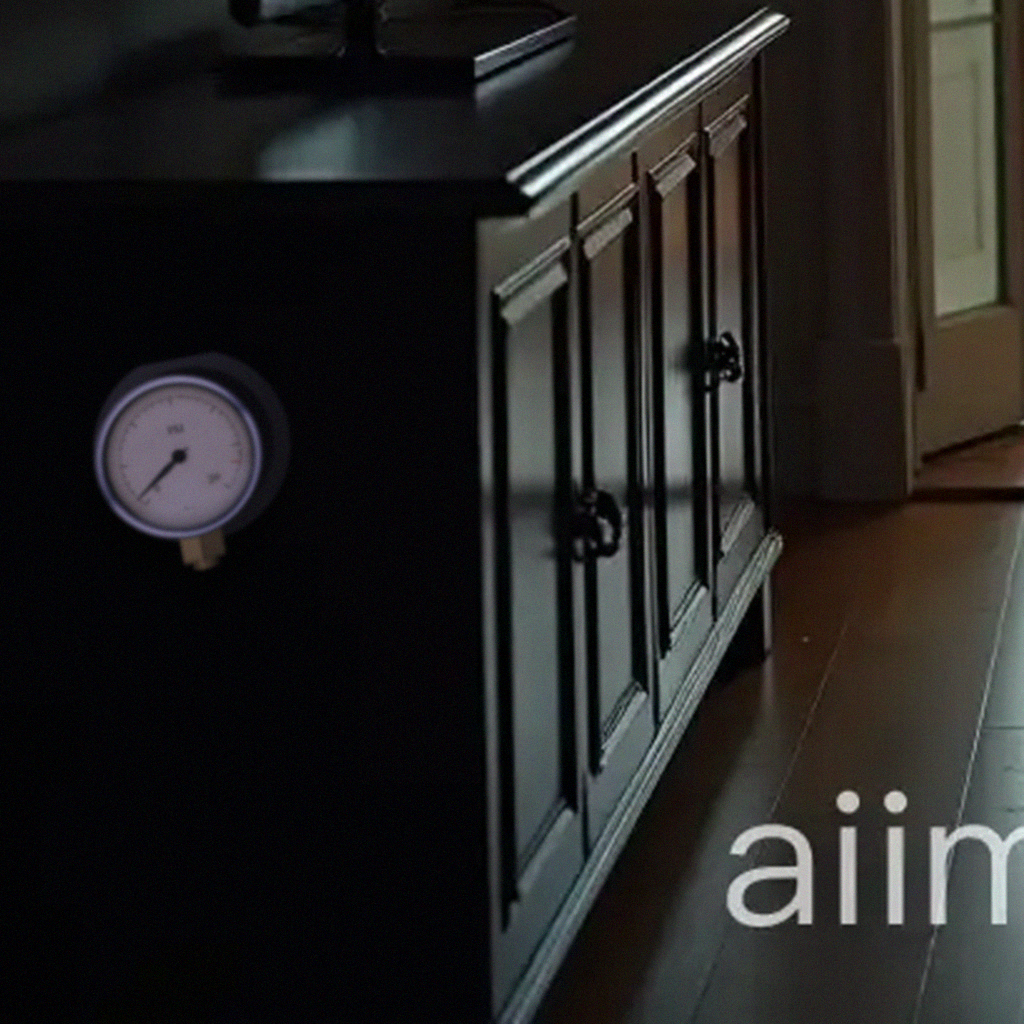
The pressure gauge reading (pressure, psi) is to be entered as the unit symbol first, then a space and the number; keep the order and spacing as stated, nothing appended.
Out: psi 1
